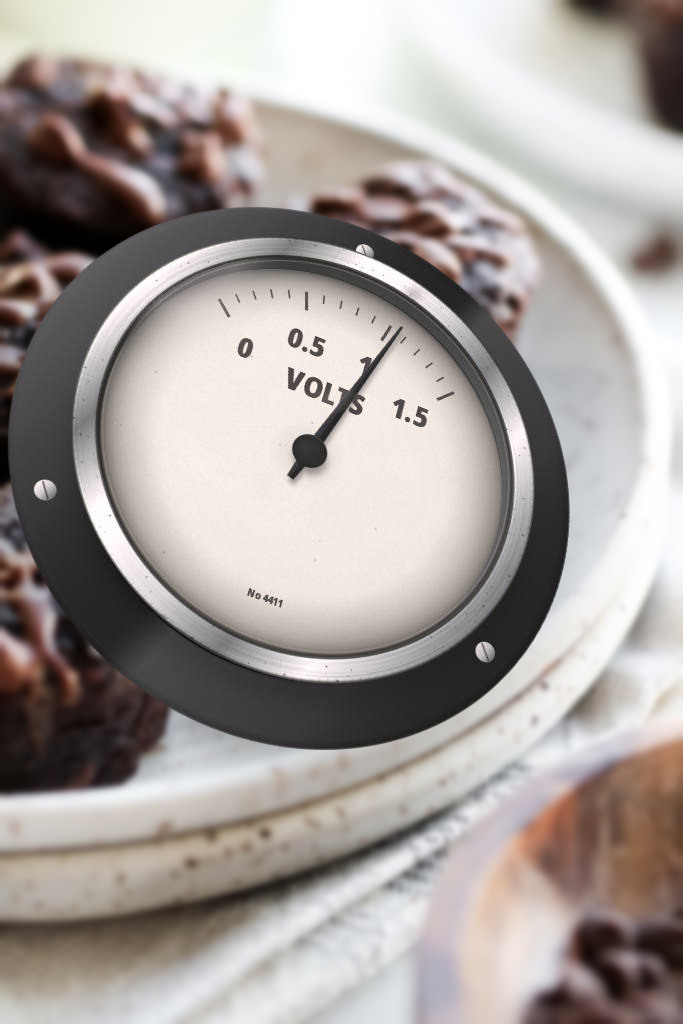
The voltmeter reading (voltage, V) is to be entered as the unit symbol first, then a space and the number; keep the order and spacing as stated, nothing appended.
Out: V 1.05
